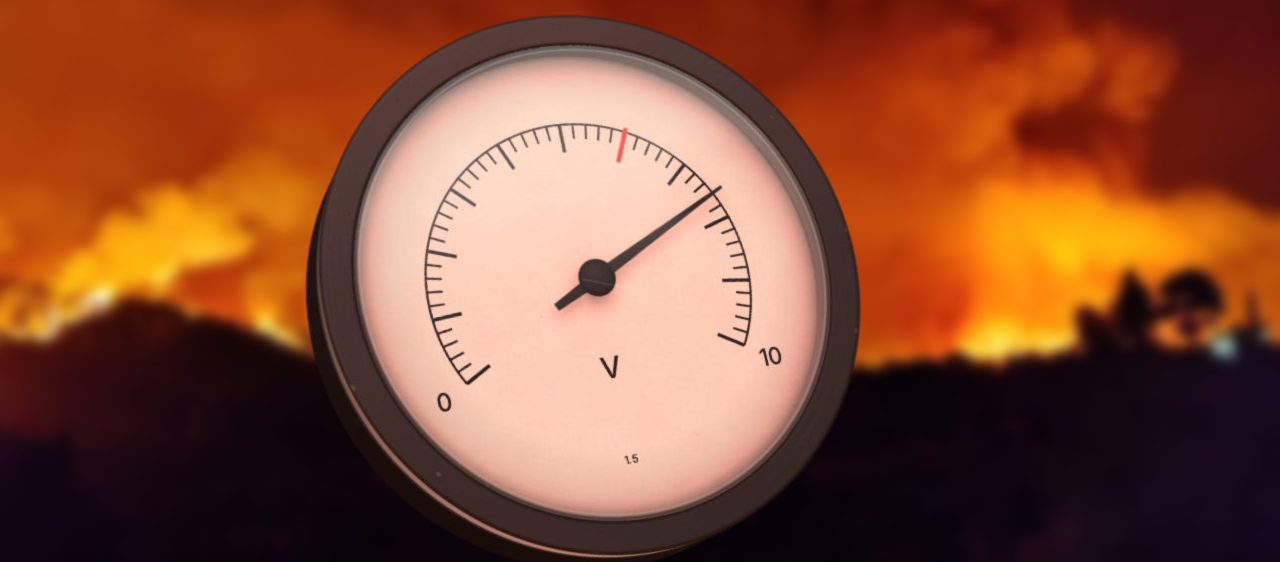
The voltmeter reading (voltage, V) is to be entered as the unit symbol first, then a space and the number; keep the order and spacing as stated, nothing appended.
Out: V 7.6
